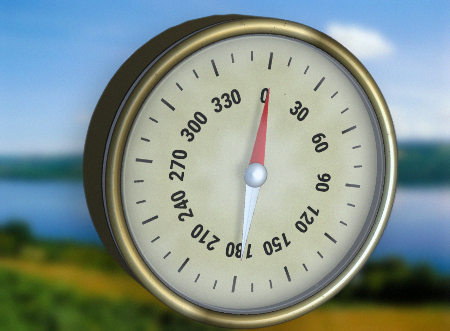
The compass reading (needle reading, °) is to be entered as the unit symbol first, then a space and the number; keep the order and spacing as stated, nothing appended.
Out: ° 0
